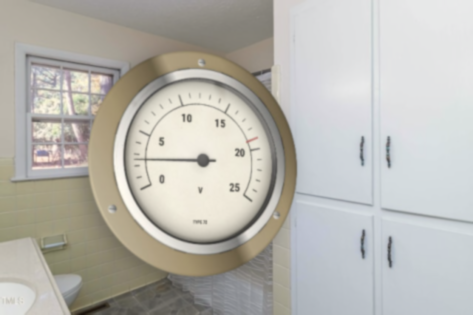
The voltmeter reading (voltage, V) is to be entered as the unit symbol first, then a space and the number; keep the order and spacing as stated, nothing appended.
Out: V 2.5
